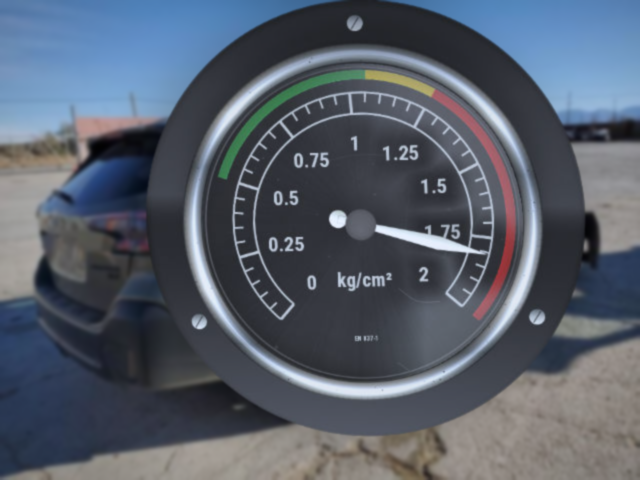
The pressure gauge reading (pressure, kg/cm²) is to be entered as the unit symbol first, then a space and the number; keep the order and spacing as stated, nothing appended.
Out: kg/cm² 1.8
